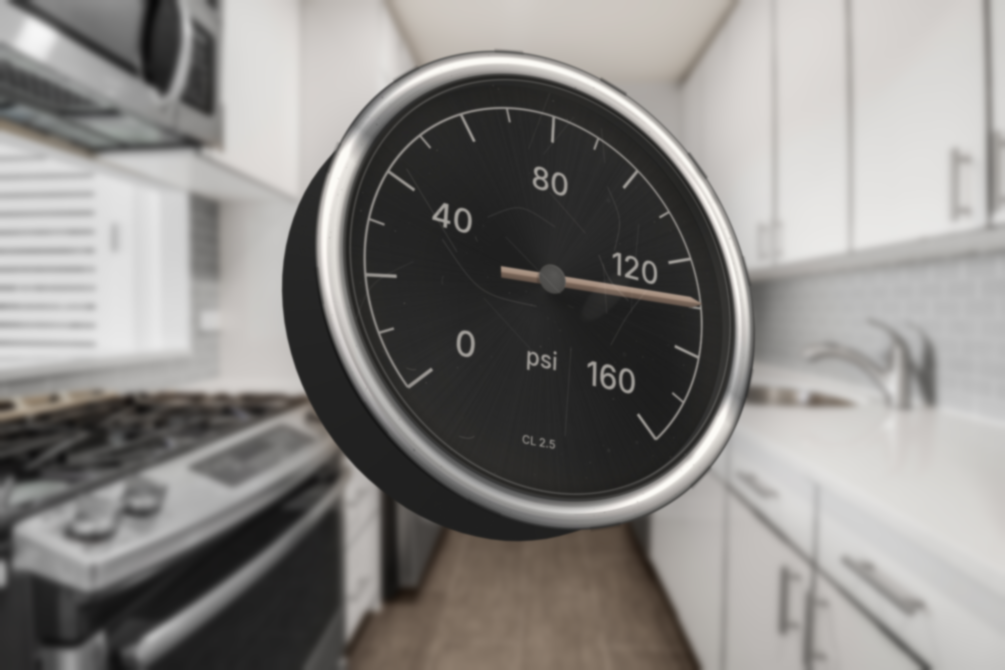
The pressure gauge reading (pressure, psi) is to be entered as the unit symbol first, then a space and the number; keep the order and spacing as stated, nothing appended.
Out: psi 130
